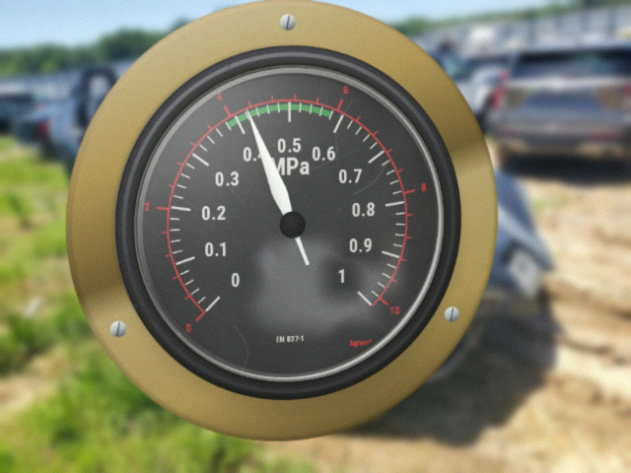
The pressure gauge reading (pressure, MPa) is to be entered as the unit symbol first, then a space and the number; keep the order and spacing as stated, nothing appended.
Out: MPa 0.42
